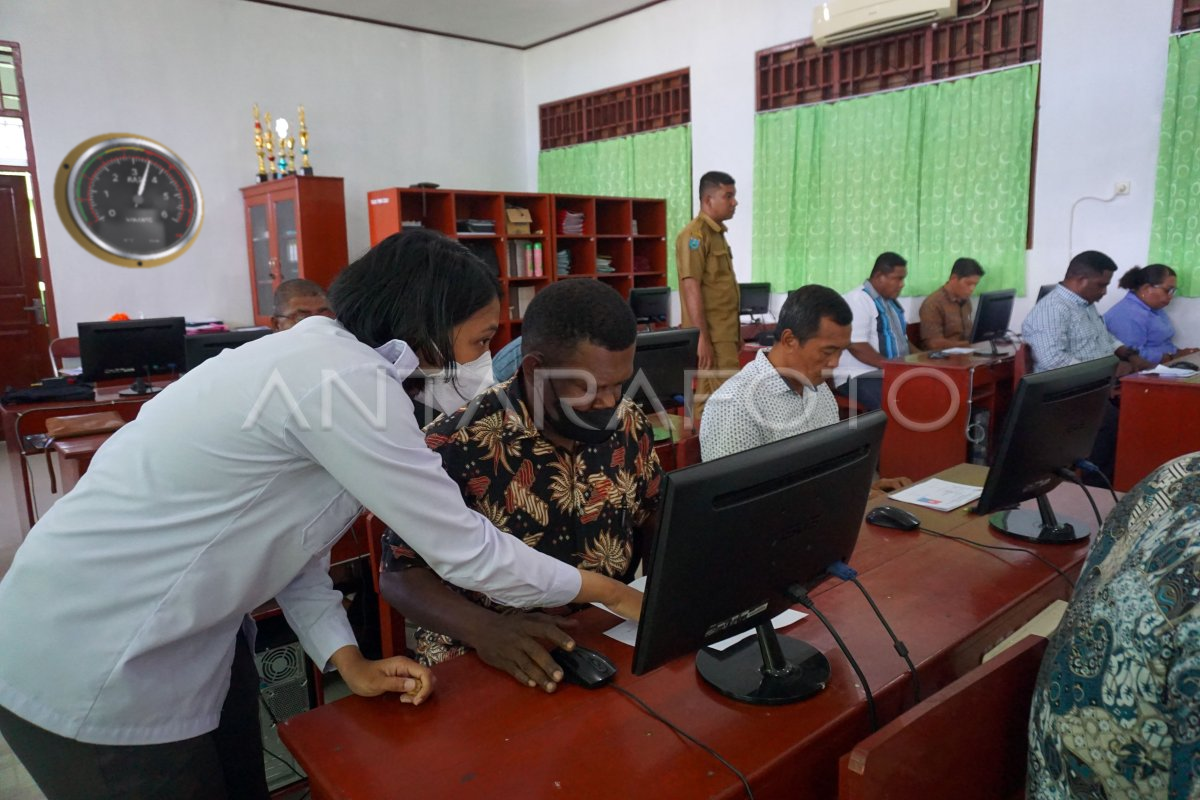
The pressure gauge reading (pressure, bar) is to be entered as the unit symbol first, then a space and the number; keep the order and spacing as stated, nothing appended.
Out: bar 3.5
